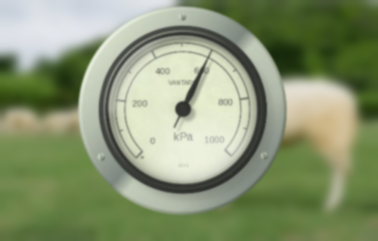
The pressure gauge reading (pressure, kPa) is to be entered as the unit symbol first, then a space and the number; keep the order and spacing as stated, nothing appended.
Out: kPa 600
